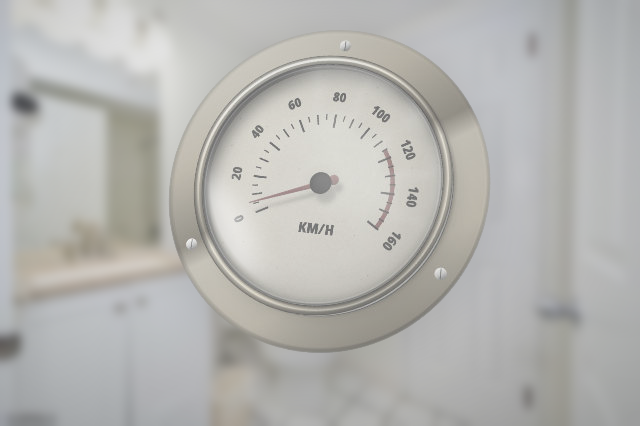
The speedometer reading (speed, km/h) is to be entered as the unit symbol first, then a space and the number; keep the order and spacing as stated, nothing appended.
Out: km/h 5
